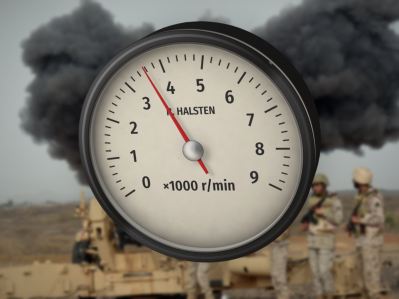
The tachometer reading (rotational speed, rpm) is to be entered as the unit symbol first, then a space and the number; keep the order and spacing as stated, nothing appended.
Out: rpm 3600
